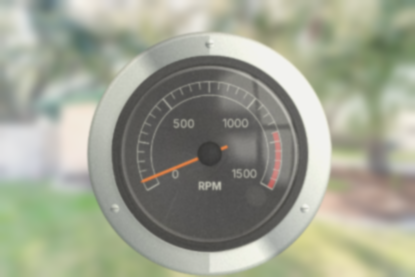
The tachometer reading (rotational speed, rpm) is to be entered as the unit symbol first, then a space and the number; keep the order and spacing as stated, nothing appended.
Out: rpm 50
